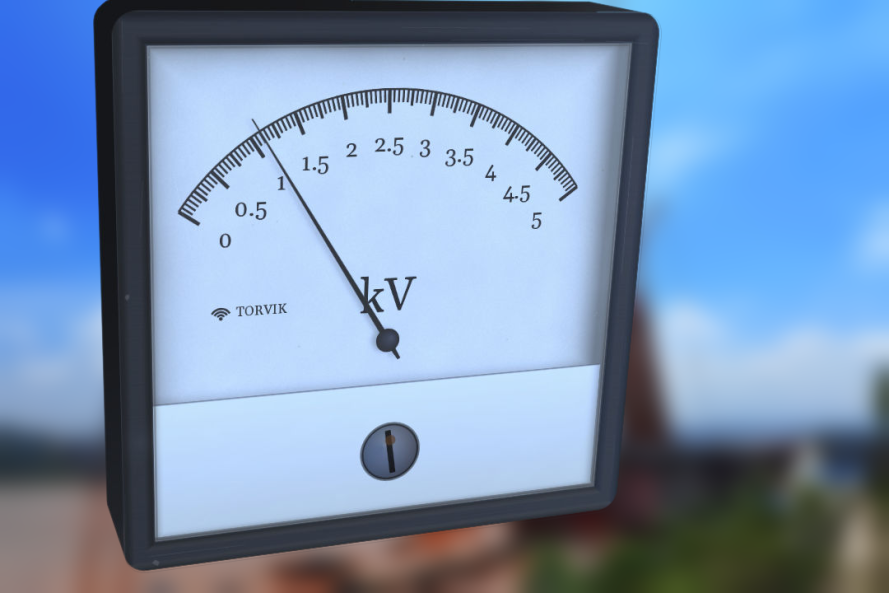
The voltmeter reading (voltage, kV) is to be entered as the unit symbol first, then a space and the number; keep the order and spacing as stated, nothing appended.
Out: kV 1.1
